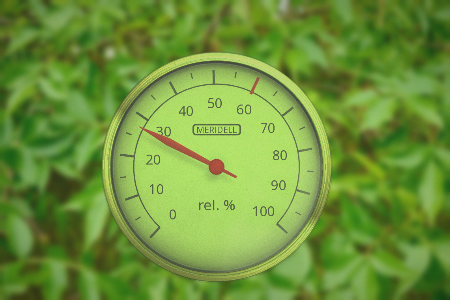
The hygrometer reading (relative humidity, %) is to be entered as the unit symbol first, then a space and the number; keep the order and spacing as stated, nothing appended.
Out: % 27.5
